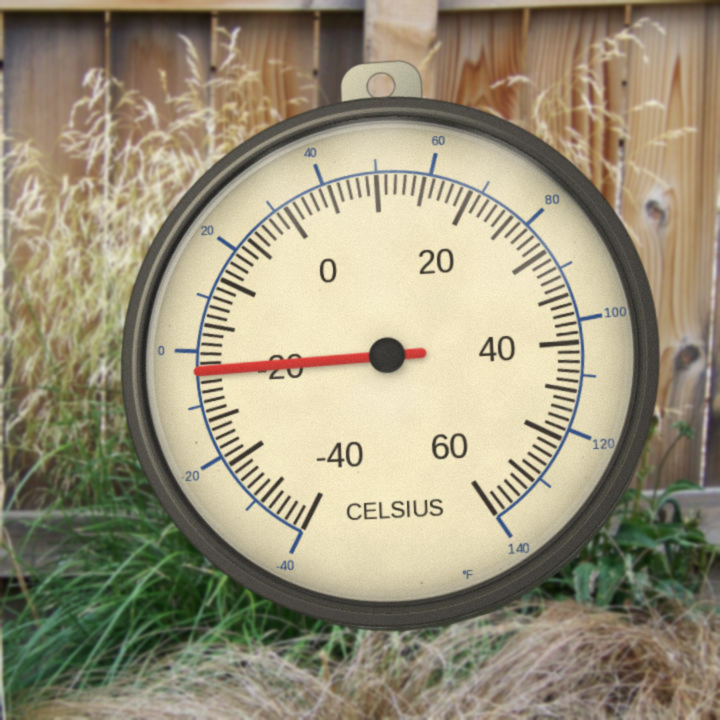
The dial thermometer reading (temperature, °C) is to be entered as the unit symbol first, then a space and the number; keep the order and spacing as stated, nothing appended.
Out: °C -20
